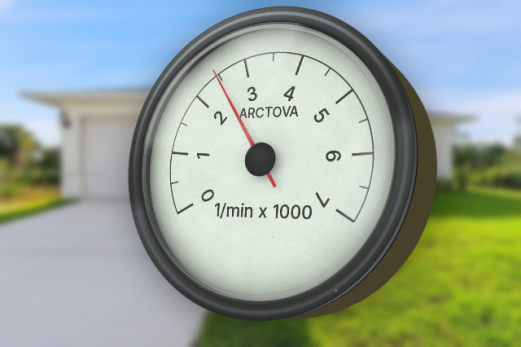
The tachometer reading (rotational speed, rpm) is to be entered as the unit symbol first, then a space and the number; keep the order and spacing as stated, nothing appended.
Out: rpm 2500
